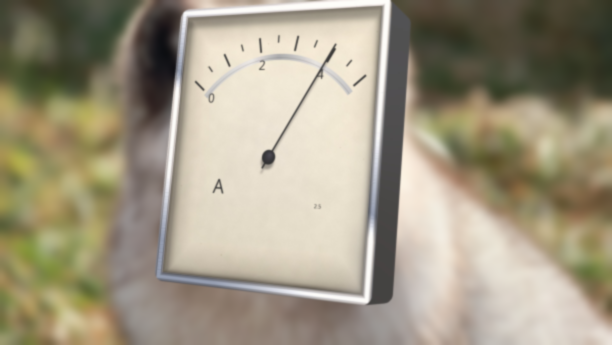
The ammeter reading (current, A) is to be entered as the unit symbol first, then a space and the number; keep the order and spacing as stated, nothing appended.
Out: A 4
